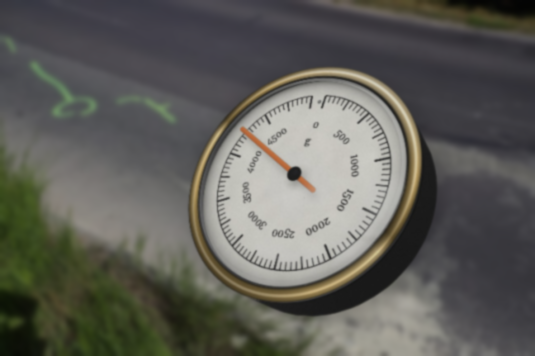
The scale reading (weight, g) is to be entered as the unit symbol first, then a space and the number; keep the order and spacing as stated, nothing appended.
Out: g 4250
